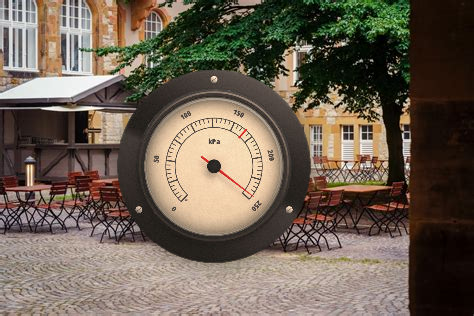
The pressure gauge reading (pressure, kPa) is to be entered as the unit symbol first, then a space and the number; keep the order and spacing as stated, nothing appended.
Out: kPa 245
